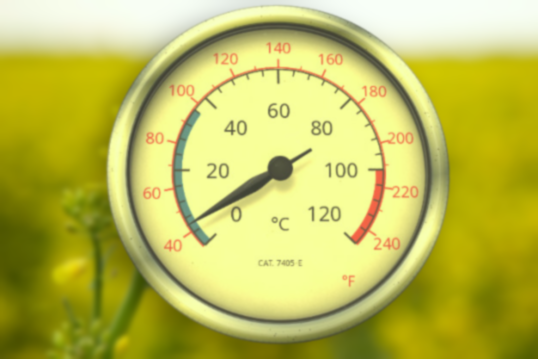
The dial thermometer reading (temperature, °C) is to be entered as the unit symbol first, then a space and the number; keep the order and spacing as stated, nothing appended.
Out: °C 6
